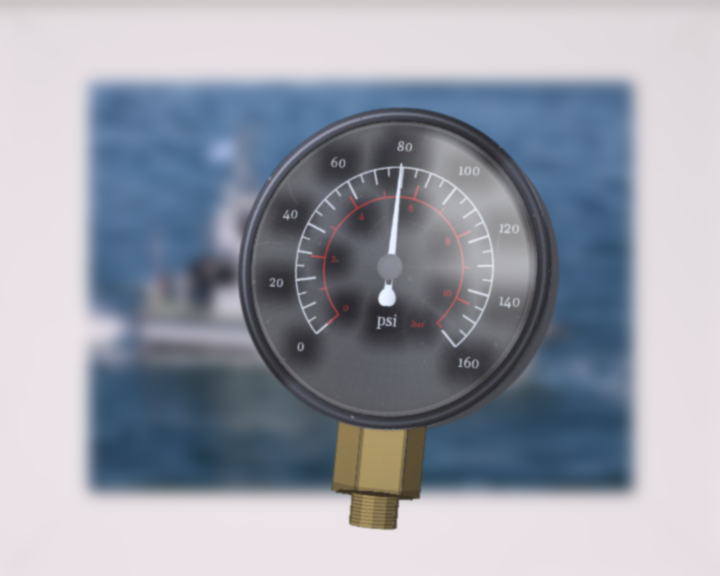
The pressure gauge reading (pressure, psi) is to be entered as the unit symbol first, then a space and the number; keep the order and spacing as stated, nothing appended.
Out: psi 80
